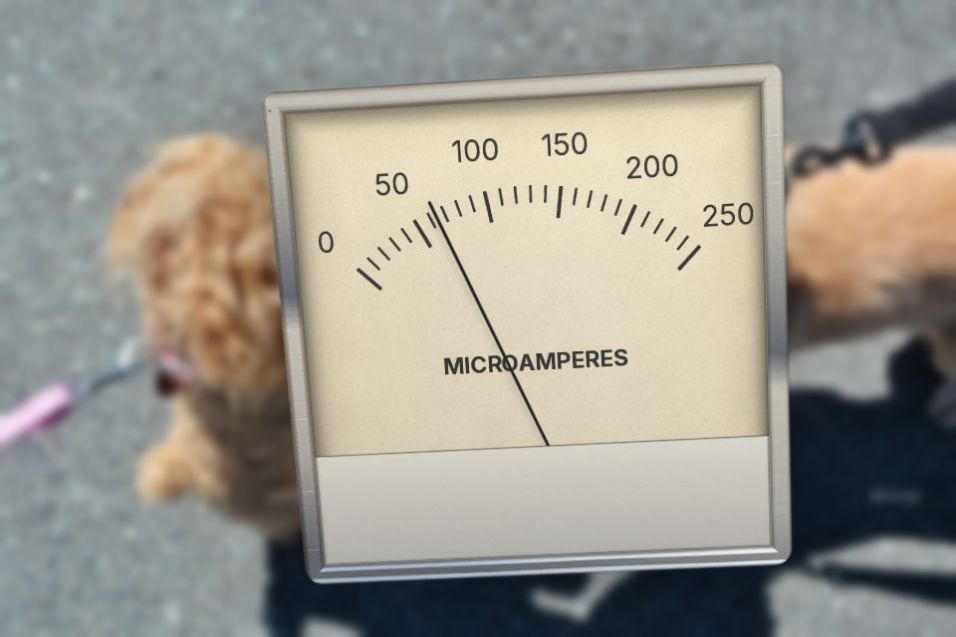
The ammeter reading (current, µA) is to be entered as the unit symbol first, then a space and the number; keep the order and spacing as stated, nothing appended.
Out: µA 65
